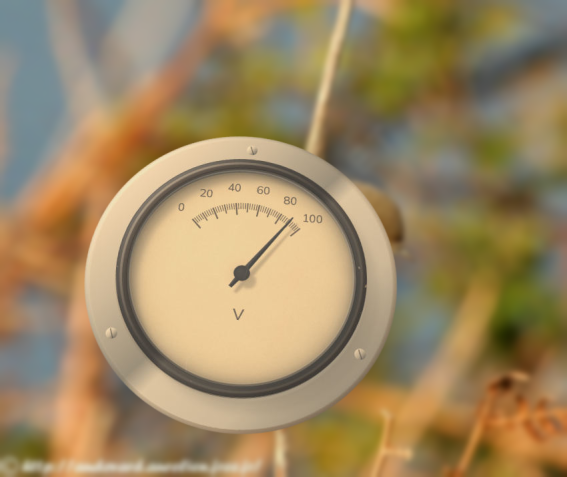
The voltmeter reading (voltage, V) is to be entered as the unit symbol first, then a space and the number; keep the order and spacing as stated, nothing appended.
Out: V 90
